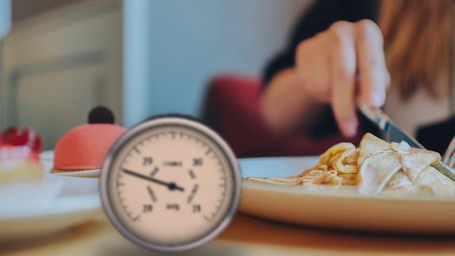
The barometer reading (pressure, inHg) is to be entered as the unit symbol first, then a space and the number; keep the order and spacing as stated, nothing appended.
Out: inHg 28.7
